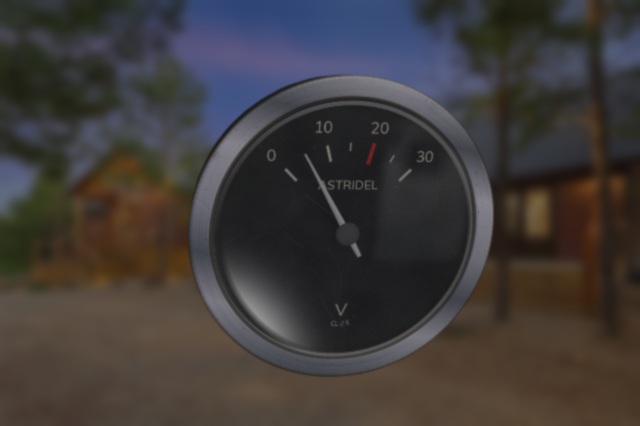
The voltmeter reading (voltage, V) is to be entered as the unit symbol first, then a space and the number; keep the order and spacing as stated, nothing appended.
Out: V 5
